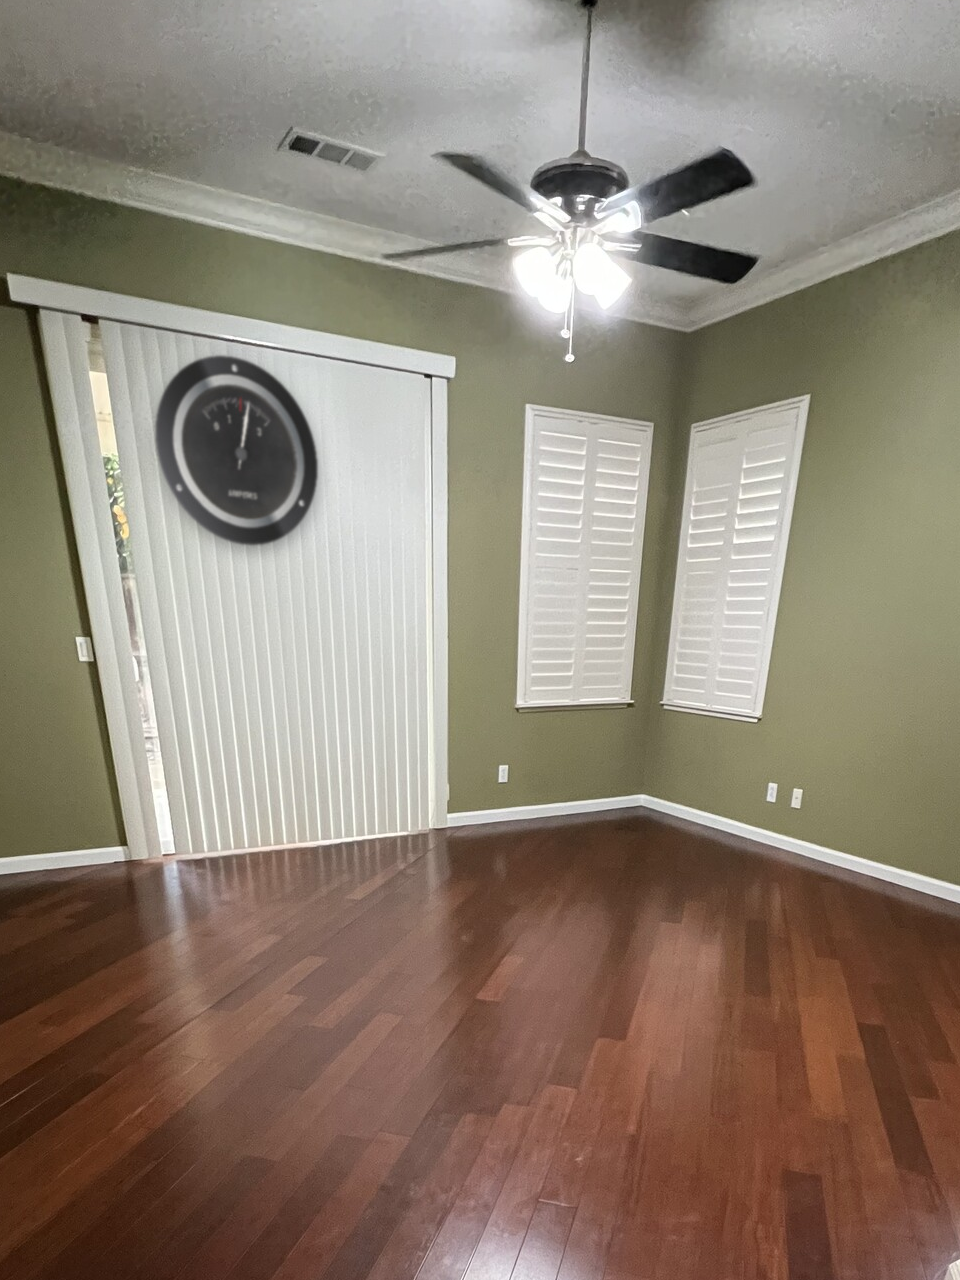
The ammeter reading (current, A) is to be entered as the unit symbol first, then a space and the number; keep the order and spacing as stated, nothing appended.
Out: A 2
